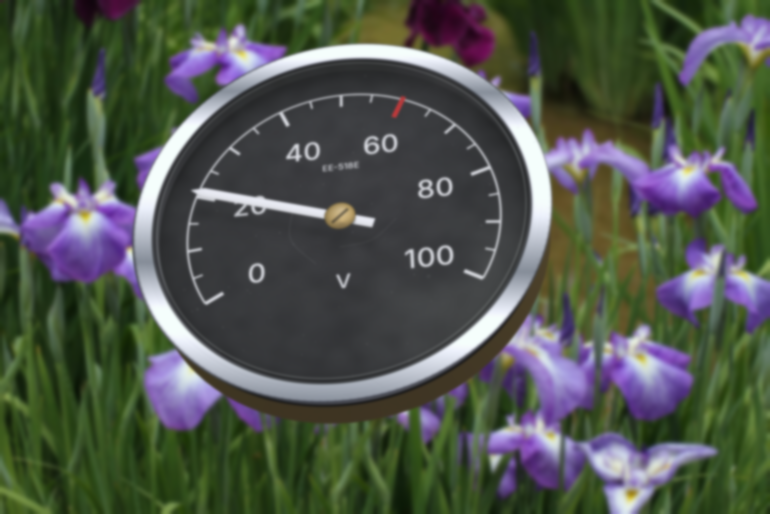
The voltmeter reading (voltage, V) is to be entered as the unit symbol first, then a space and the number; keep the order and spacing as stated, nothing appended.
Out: V 20
